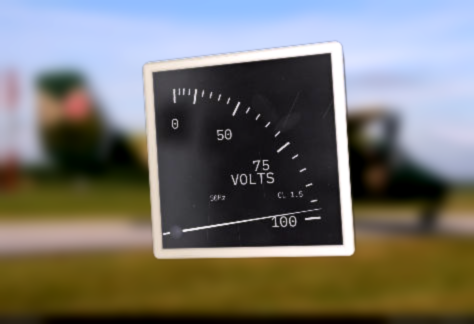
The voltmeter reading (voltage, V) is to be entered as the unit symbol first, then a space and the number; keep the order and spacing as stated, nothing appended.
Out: V 97.5
